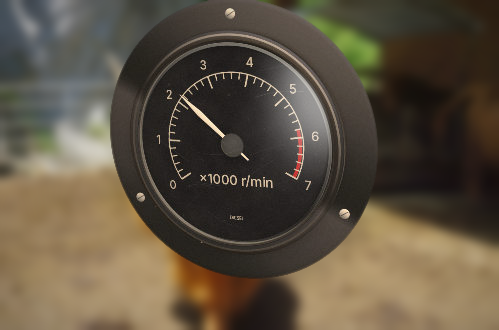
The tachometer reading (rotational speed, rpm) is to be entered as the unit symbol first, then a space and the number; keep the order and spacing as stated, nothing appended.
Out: rpm 2200
